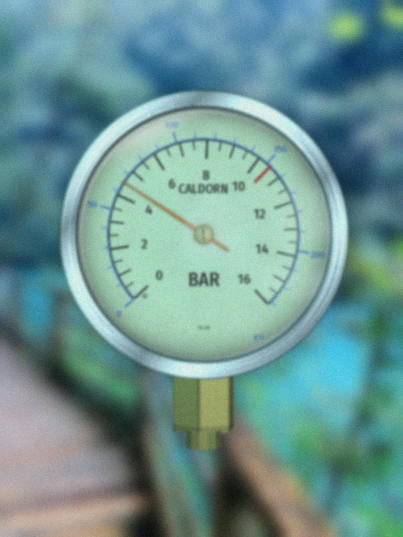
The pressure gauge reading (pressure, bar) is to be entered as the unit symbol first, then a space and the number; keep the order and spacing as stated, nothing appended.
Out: bar 4.5
